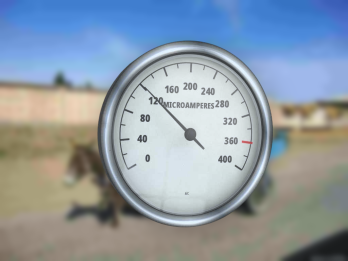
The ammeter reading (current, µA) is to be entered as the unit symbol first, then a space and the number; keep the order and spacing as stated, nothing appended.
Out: µA 120
